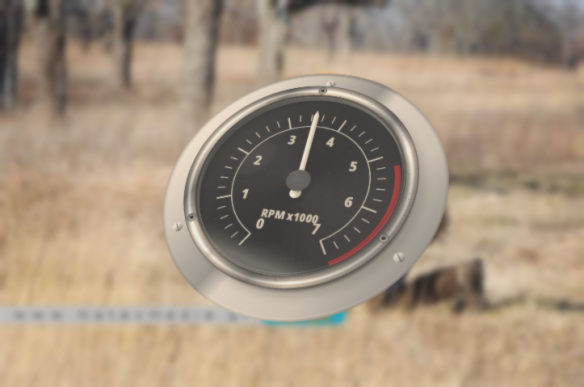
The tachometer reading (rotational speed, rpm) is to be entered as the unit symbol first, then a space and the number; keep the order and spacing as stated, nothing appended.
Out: rpm 3500
